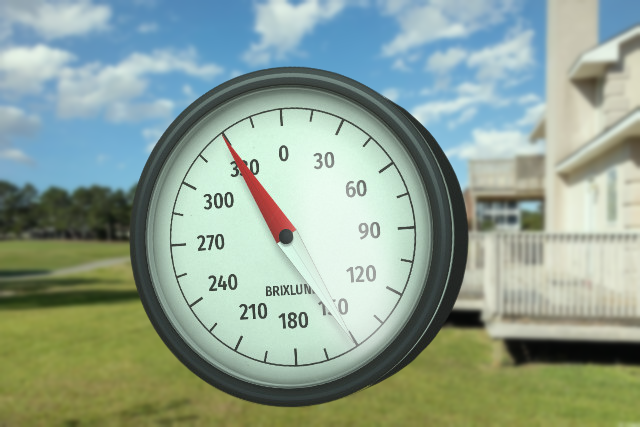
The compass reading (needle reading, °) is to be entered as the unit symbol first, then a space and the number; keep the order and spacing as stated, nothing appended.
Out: ° 330
